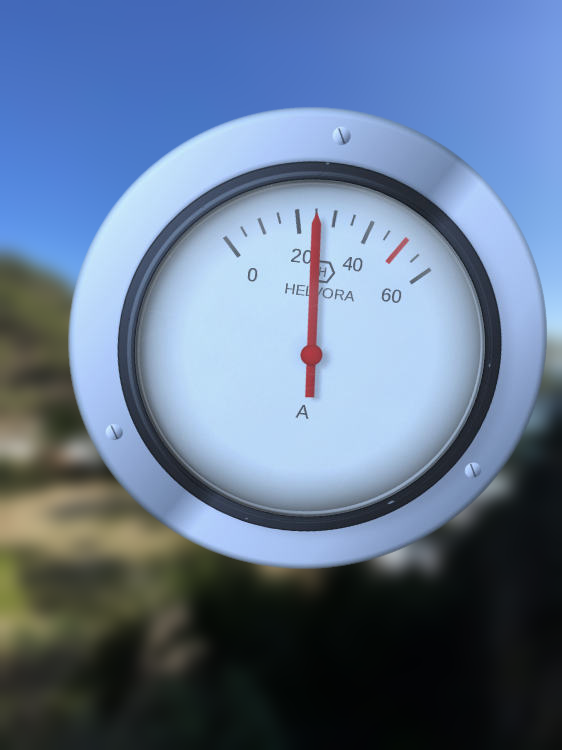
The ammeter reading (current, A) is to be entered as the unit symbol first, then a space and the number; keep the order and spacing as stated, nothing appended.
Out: A 25
